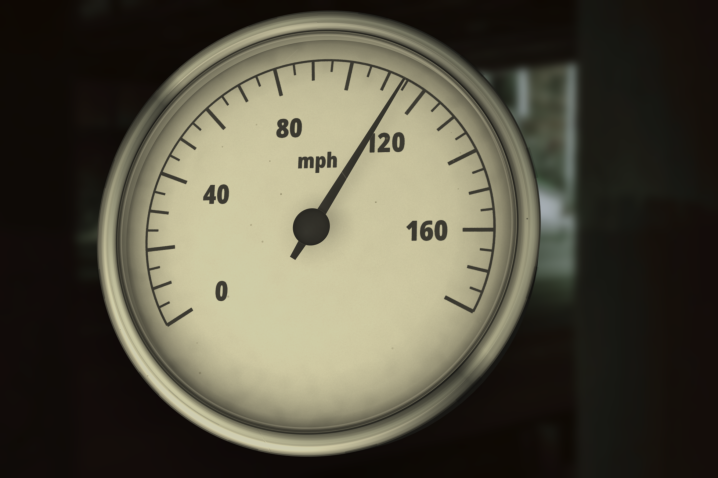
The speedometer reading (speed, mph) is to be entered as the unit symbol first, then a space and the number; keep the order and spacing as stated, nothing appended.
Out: mph 115
